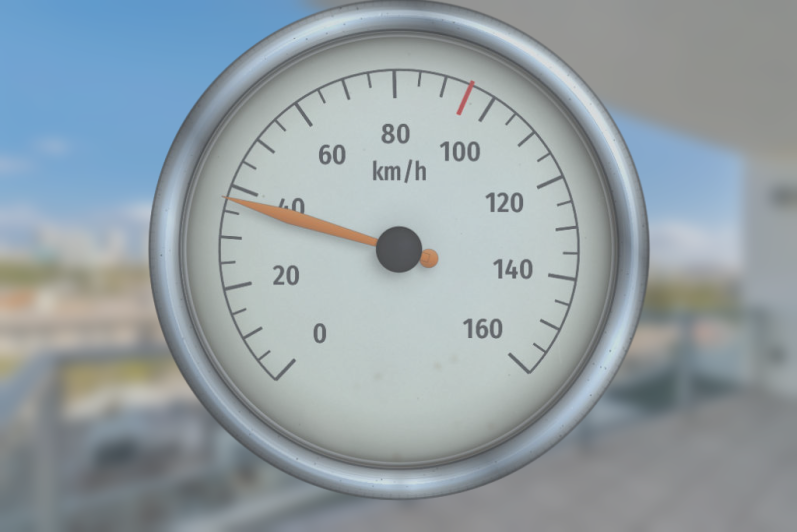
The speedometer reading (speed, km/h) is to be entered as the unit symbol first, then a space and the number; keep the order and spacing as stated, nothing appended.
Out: km/h 37.5
